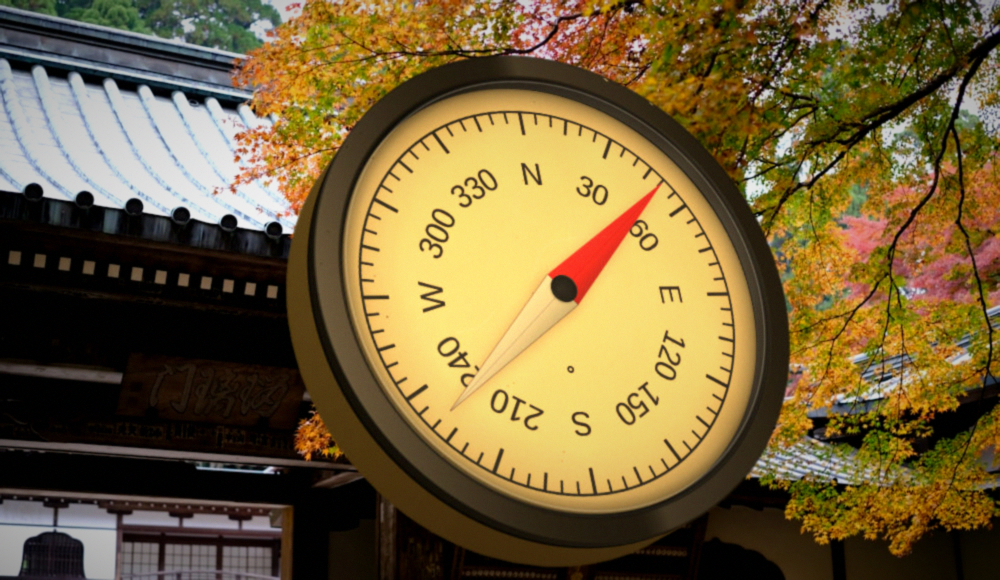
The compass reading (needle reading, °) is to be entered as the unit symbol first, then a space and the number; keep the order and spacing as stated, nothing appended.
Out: ° 50
